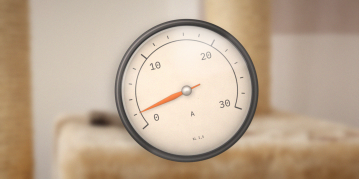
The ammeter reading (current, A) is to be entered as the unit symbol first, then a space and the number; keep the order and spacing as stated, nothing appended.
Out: A 2
